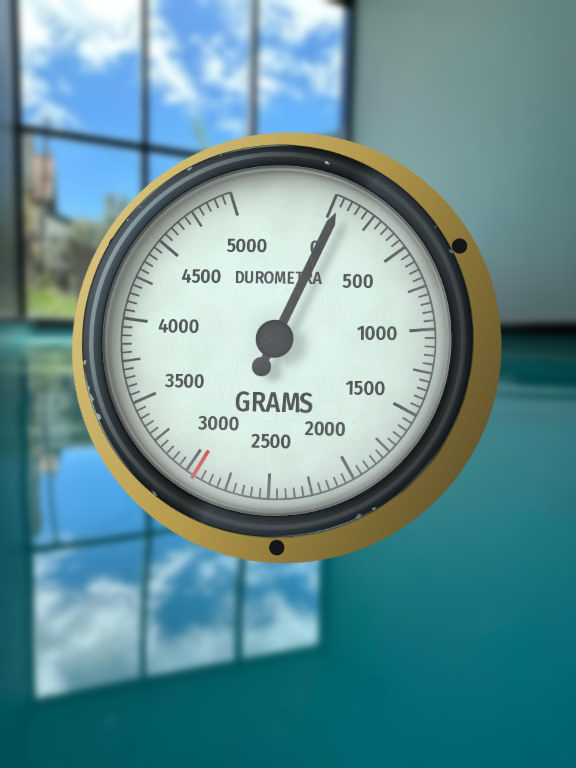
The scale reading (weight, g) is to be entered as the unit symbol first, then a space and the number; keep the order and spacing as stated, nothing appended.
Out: g 50
